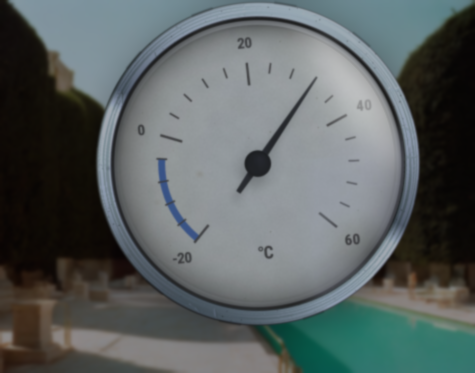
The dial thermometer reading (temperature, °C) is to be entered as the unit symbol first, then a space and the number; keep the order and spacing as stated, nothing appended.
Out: °C 32
